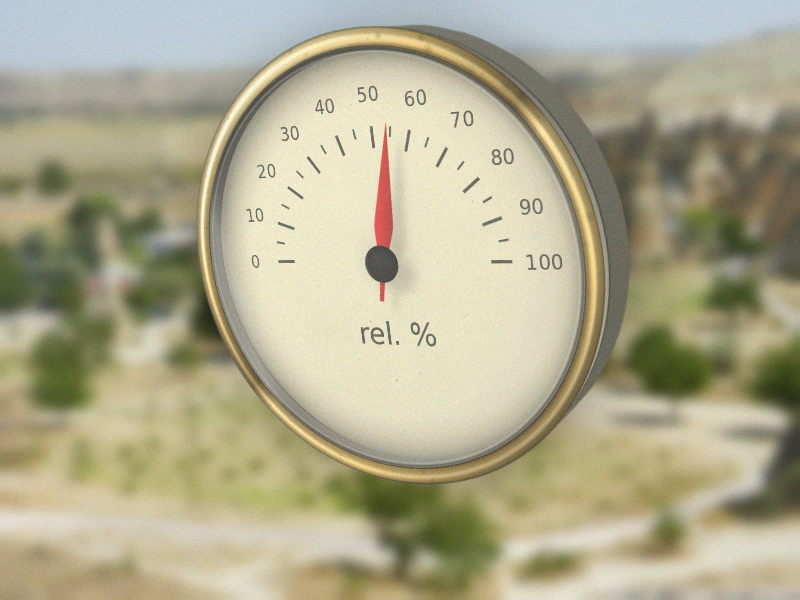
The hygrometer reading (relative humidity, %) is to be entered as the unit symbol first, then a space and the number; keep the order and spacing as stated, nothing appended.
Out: % 55
